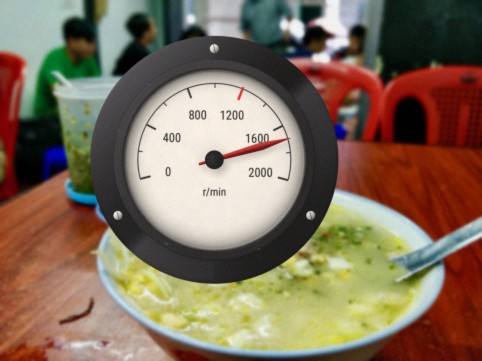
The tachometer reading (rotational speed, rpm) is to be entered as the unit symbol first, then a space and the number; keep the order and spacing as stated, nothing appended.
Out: rpm 1700
